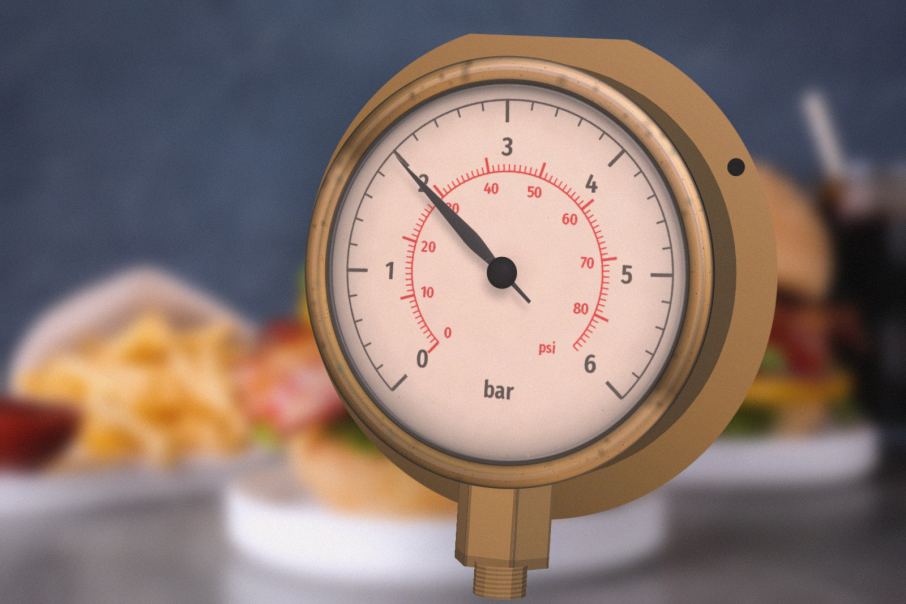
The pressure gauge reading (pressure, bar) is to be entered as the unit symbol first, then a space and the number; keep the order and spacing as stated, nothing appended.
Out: bar 2
